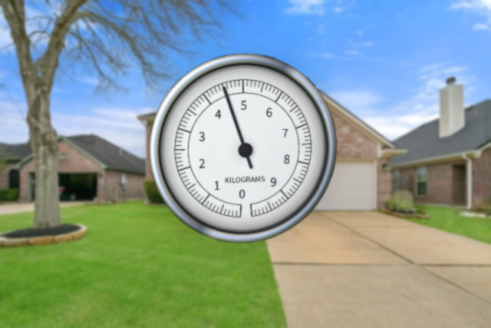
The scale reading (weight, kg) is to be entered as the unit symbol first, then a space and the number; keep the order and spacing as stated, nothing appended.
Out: kg 4.5
